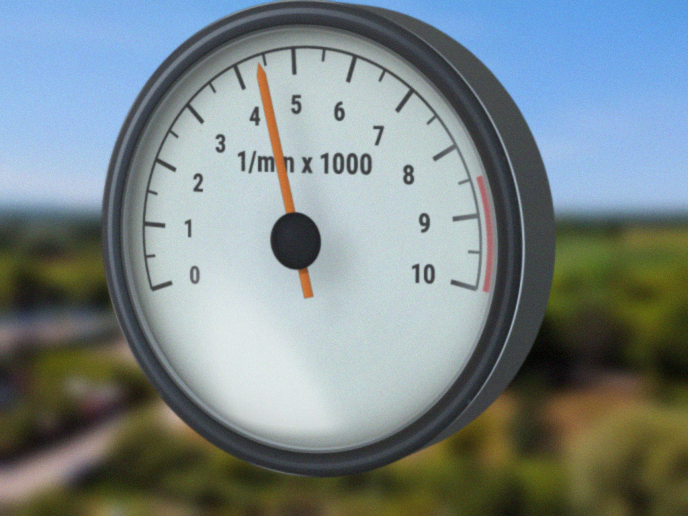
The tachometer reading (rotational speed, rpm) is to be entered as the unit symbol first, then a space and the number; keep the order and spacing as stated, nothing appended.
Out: rpm 4500
